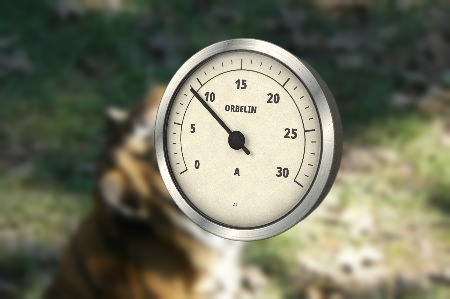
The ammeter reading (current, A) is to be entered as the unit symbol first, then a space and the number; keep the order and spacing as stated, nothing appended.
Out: A 9
